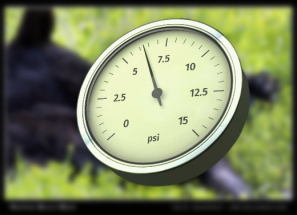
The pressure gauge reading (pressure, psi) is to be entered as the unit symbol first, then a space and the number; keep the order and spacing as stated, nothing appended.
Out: psi 6.25
